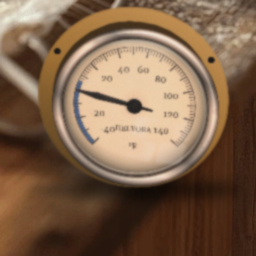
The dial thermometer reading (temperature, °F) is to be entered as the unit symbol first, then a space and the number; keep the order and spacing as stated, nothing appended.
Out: °F 0
